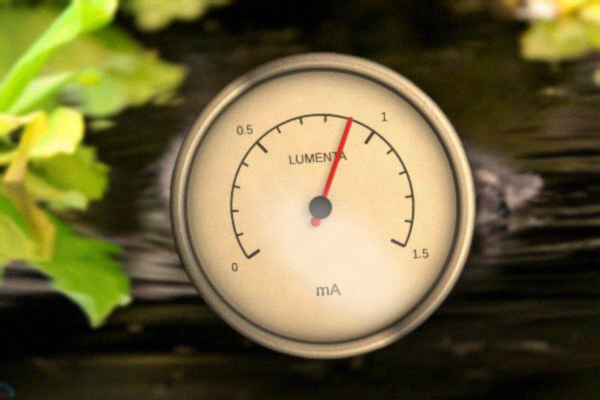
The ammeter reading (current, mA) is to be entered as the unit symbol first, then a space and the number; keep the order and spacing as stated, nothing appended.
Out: mA 0.9
